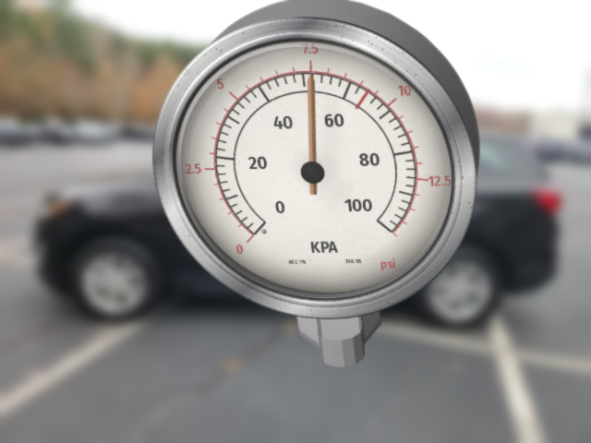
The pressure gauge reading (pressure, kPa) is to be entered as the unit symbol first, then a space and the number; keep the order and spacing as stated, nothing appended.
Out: kPa 52
